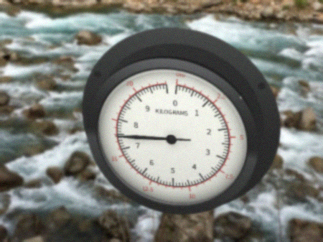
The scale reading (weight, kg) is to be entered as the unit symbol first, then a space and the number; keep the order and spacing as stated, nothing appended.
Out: kg 7.5
